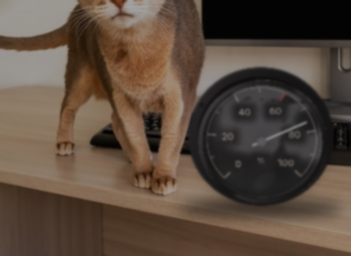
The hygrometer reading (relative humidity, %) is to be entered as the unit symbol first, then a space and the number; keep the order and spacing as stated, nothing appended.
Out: % 75
